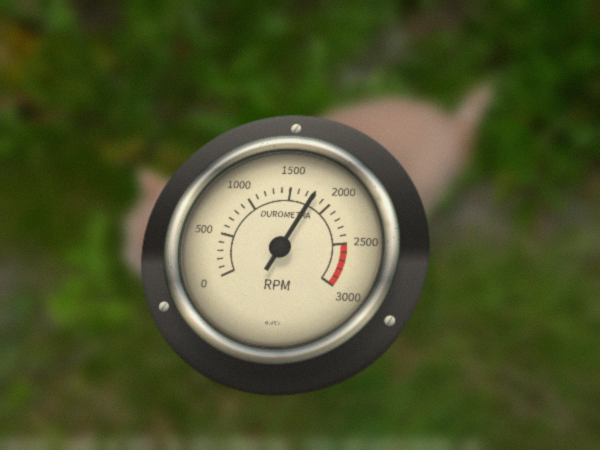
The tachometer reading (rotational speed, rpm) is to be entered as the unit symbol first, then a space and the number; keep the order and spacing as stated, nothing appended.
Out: rpm 1800
